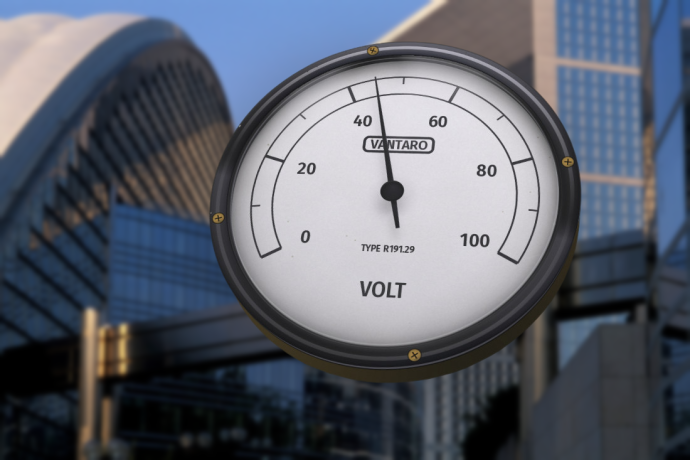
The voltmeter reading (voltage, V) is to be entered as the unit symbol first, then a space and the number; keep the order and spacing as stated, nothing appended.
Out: V 45
